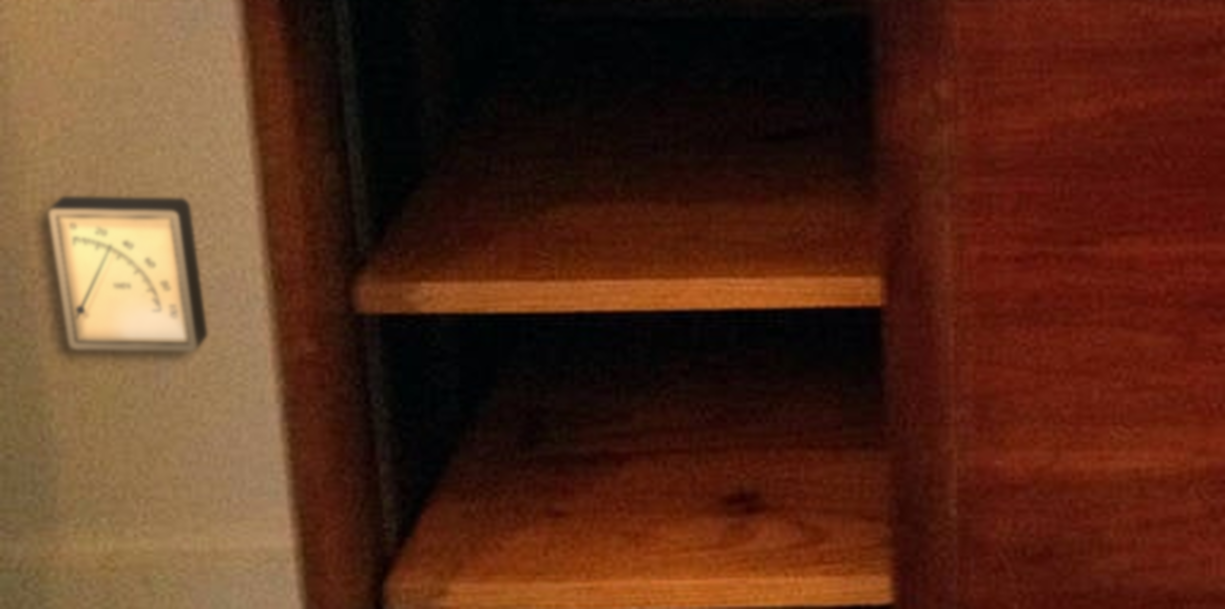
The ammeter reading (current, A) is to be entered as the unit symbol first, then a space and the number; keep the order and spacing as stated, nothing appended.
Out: A 30
